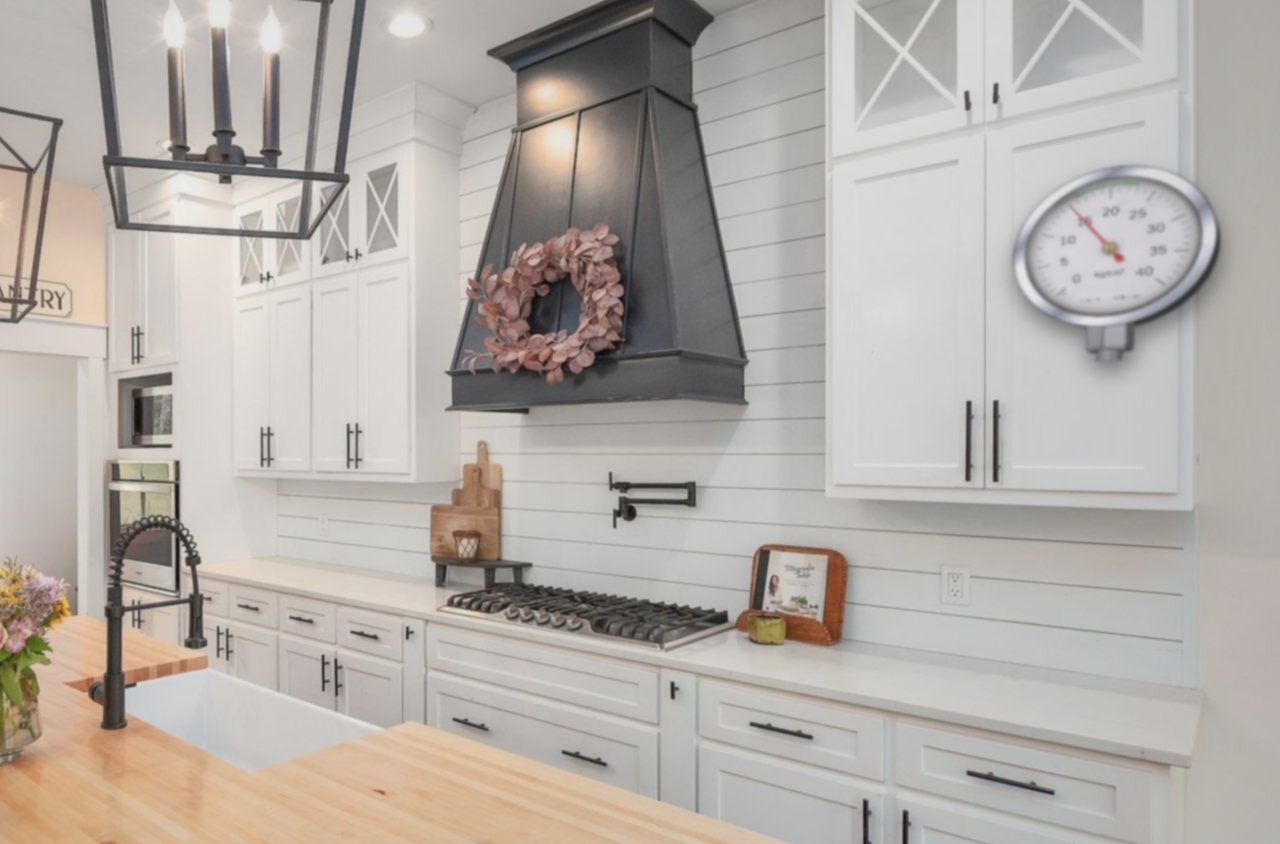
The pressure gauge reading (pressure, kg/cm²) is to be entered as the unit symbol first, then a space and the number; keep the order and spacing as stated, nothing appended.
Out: kg/cm² 15
